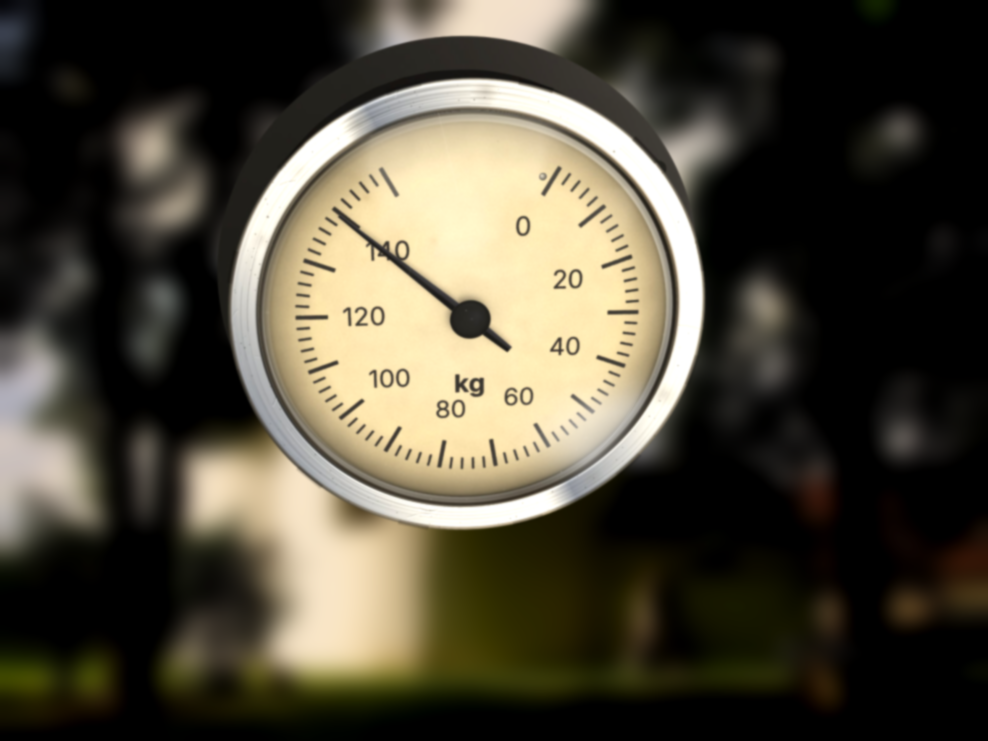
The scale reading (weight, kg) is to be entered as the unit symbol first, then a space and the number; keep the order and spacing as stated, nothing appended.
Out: kg 140
